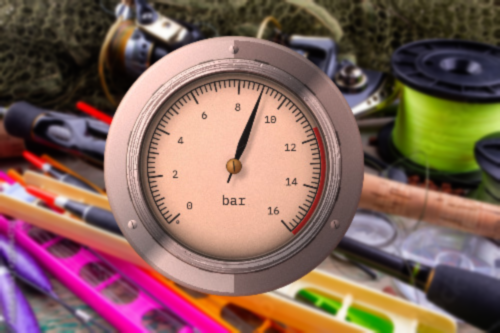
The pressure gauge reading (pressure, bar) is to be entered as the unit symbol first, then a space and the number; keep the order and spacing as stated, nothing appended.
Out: bar 9
